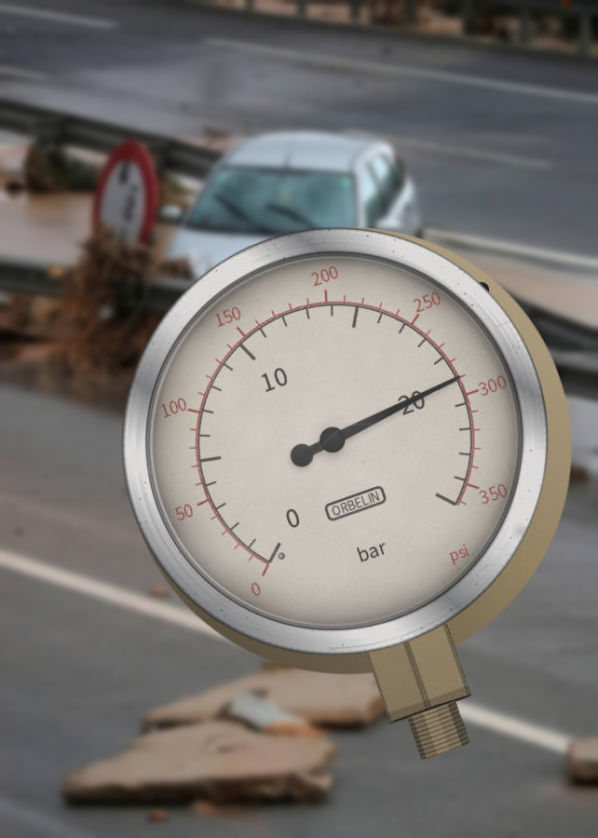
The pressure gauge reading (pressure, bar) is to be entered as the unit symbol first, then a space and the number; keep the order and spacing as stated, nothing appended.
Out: bar 20
